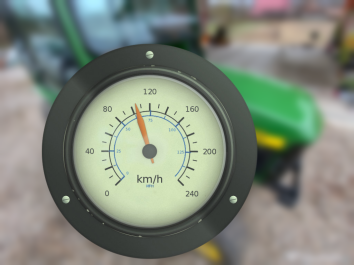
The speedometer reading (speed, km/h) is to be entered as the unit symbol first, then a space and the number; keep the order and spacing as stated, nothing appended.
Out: km/h 105
